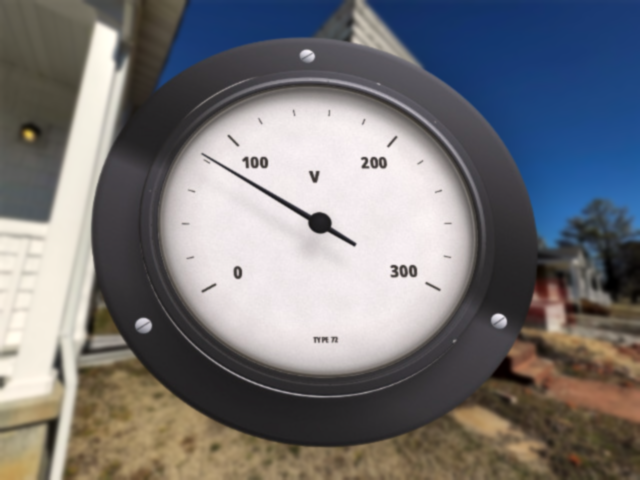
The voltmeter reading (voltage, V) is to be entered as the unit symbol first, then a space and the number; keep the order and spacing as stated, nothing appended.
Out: V 80
